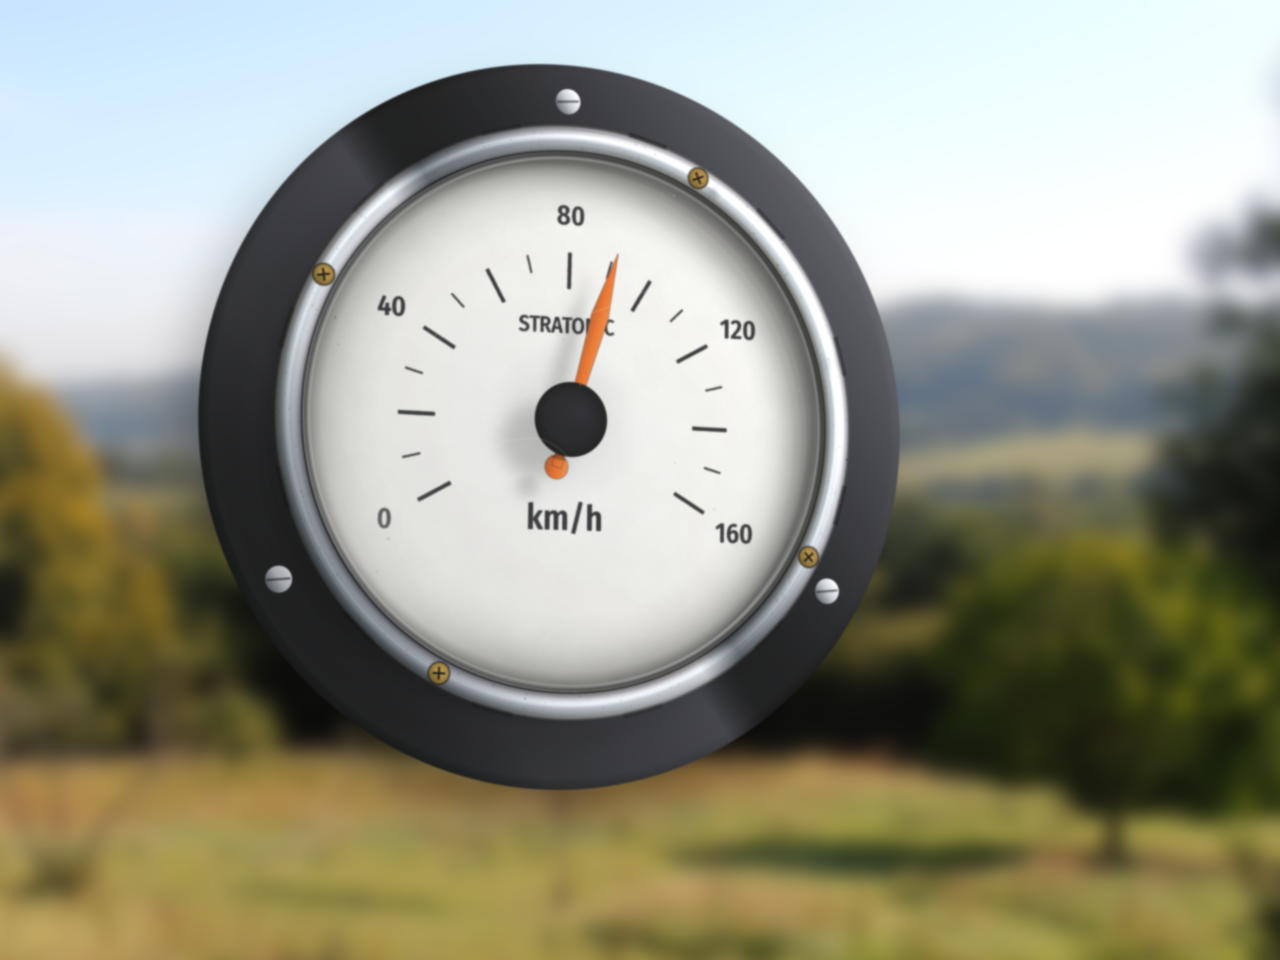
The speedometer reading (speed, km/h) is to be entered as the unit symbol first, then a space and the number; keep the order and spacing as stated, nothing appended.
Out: km/h 90
